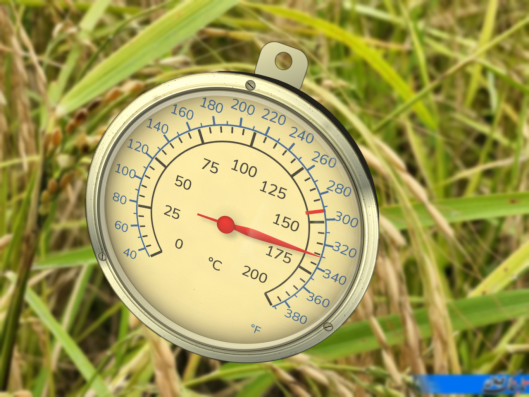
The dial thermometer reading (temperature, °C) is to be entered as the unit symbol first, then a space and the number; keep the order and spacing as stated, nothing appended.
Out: °C 165
